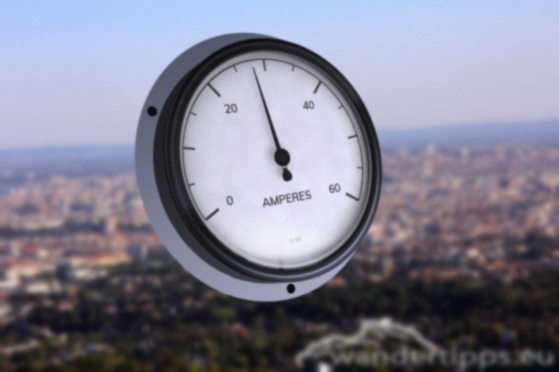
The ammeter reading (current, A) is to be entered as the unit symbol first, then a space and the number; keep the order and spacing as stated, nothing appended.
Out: A 27.5
